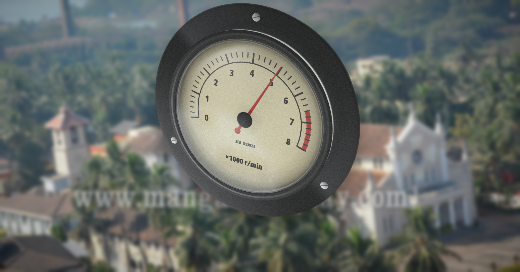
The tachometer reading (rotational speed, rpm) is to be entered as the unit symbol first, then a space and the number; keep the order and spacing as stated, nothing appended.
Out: rpm 5000
